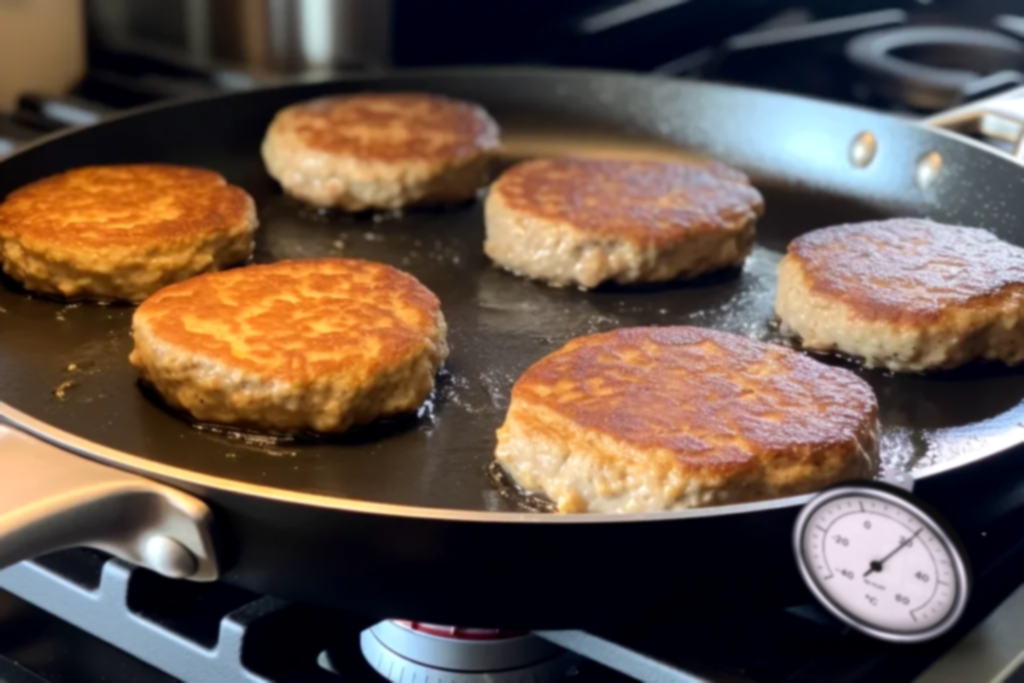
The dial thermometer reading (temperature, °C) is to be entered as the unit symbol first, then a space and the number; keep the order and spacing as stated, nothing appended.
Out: °C 20
